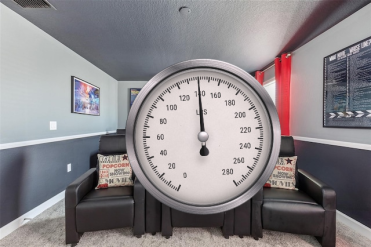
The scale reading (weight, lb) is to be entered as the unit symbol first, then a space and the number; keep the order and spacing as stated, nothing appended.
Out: lb 140
